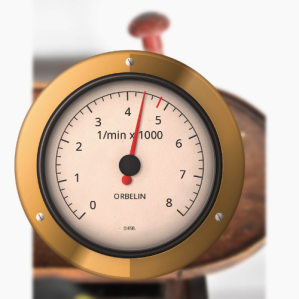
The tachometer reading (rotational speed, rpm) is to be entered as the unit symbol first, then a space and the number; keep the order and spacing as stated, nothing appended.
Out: rpm 4400
